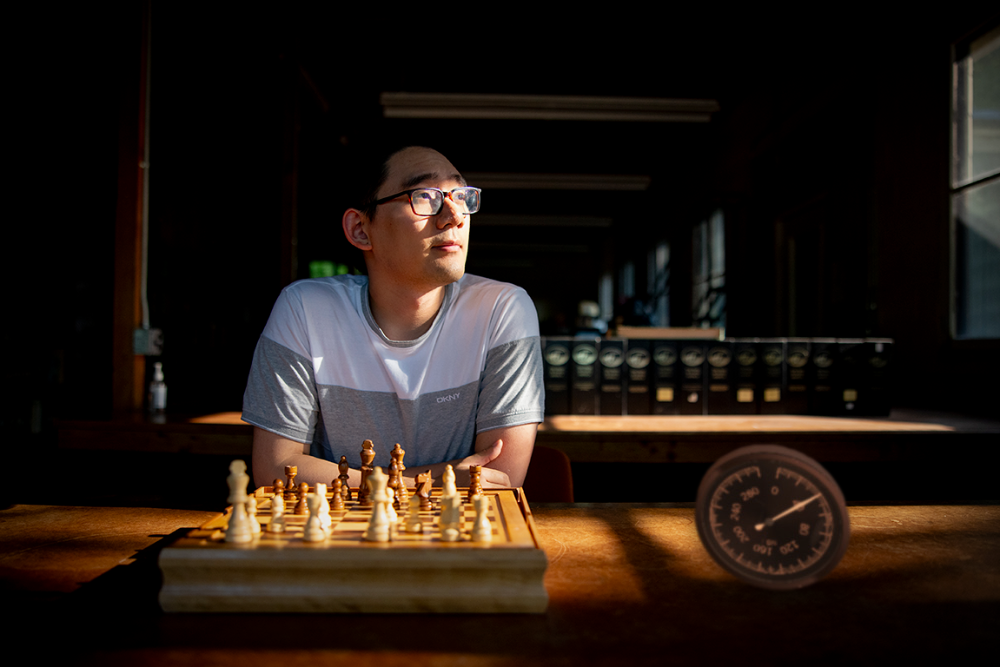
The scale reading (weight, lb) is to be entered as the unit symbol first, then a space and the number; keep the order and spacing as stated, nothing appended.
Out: lb 40
